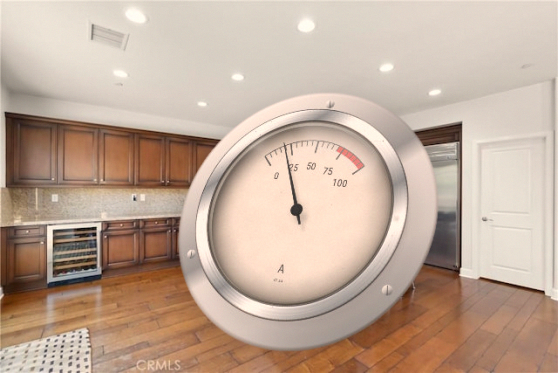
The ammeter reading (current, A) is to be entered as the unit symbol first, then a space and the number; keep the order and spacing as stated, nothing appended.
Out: A 20
